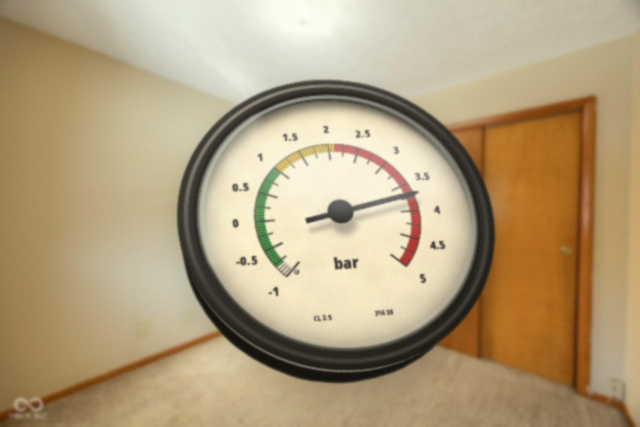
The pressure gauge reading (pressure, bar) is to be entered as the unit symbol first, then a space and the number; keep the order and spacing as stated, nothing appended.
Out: bar 3.75
